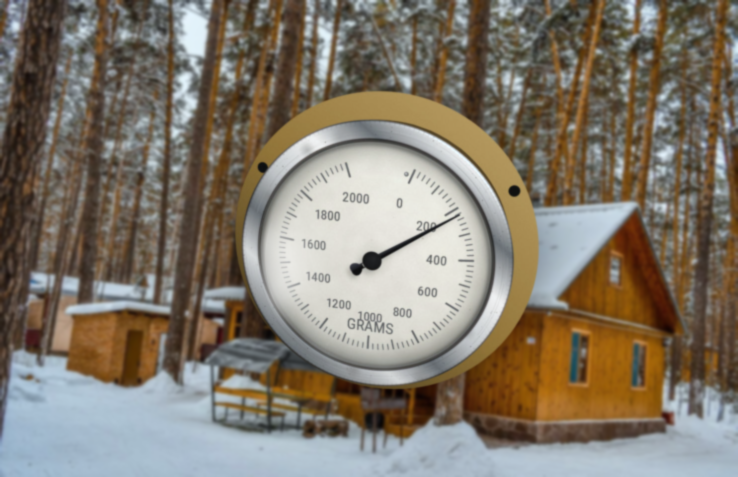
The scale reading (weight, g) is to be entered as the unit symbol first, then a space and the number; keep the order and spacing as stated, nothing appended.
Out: g 220
